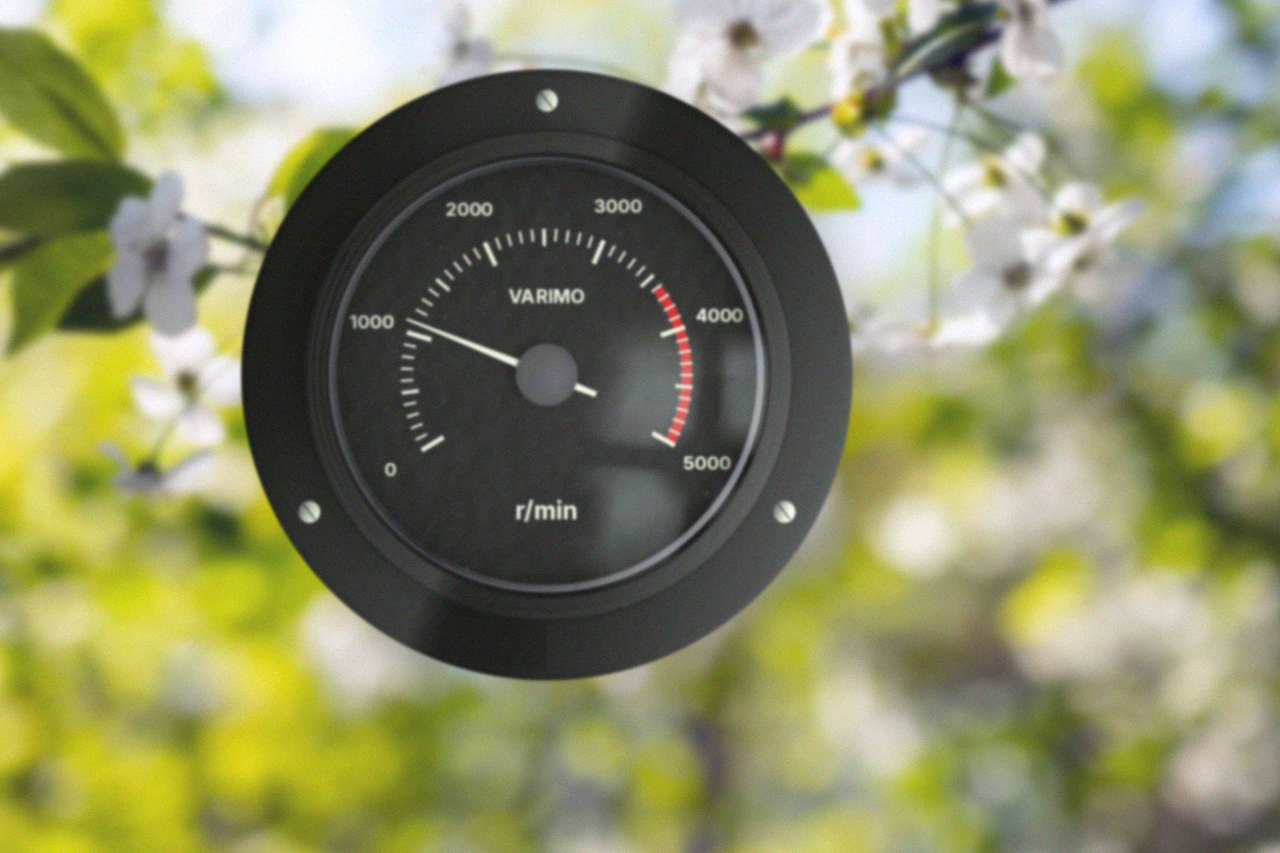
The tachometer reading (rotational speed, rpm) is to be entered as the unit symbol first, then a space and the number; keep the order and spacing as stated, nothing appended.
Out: rpm 1100
